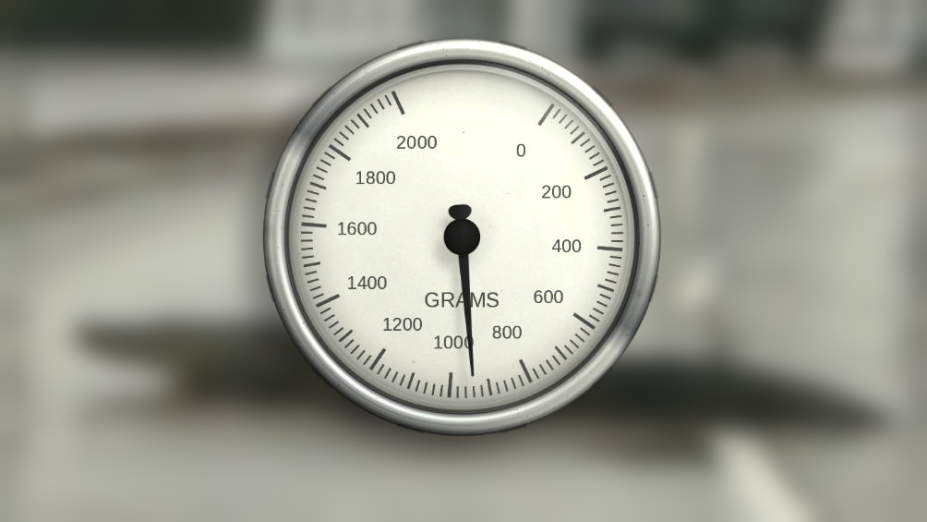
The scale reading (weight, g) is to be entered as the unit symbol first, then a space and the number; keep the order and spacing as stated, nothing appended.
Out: g 940
